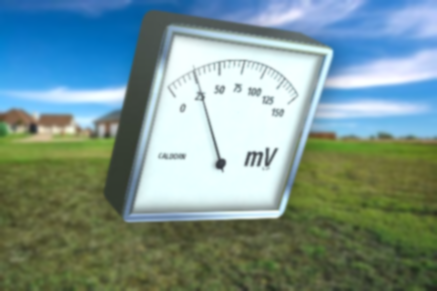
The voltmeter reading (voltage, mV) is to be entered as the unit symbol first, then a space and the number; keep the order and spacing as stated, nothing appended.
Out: mV 25
